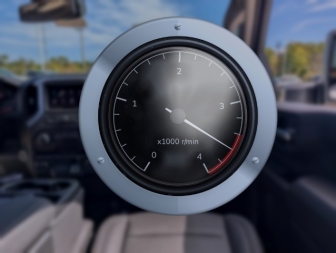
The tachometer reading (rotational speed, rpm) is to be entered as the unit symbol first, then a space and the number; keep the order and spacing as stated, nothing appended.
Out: rpm 3600
